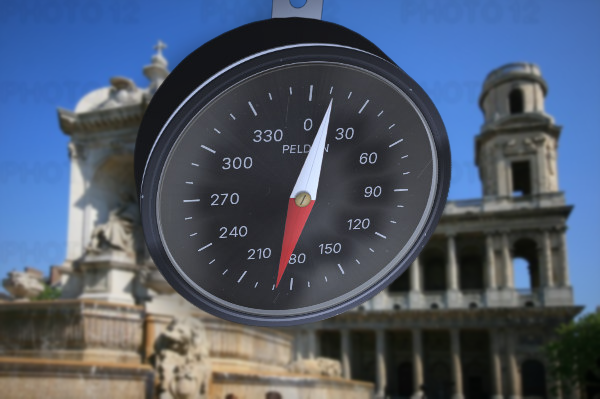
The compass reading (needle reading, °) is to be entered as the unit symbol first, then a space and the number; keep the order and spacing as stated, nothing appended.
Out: ° 190
